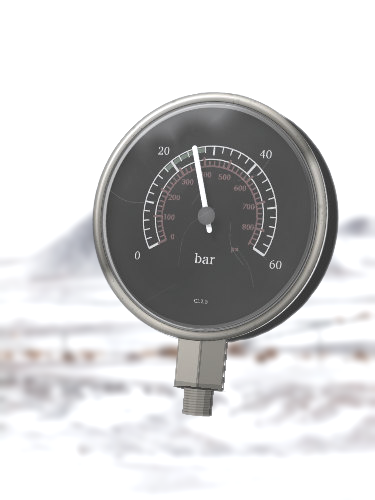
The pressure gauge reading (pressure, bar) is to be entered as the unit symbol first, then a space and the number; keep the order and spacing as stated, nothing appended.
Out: bar 26
